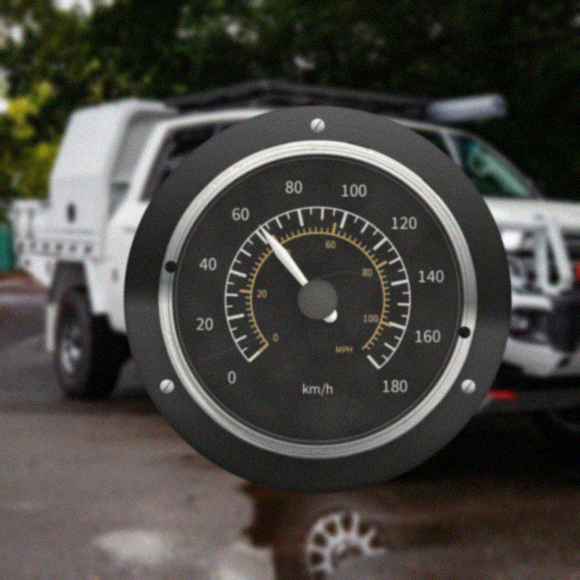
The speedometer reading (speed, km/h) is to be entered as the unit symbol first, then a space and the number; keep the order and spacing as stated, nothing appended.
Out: km/h 62.5
